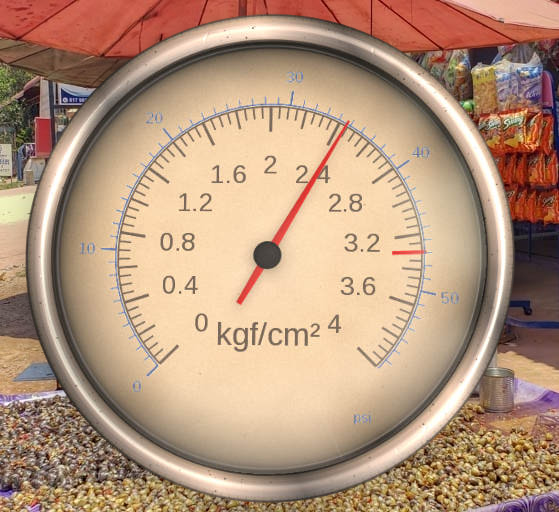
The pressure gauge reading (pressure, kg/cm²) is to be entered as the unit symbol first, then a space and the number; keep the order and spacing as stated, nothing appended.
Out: kg/cm² 2.45
